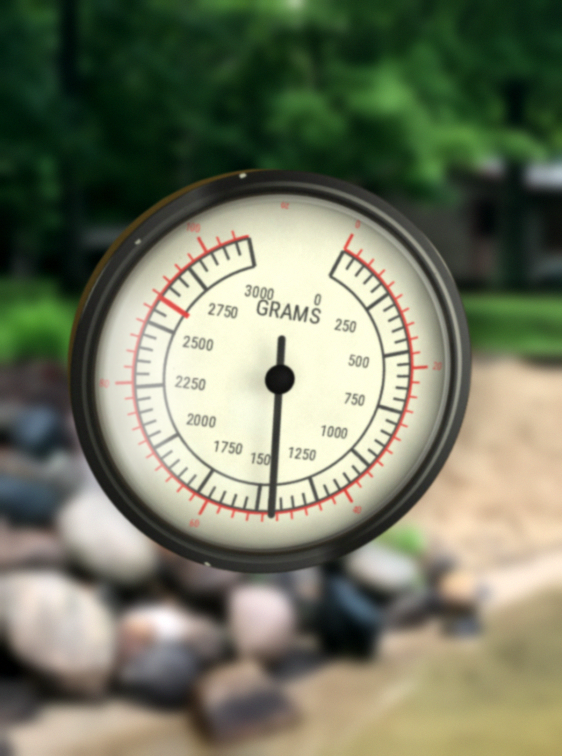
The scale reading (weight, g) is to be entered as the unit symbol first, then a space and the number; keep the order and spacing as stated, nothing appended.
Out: g 1450
